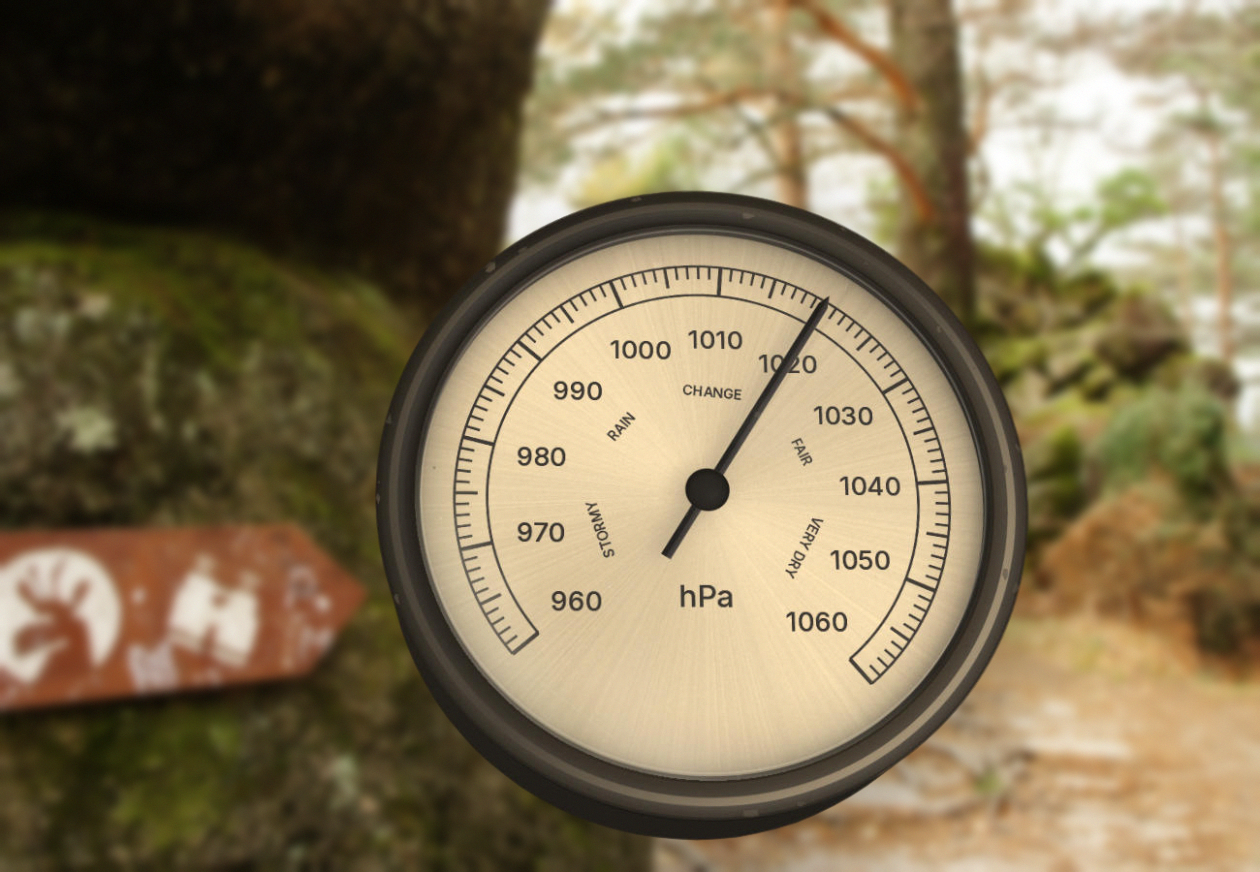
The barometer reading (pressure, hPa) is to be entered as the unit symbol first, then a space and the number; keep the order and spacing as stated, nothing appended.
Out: hPa 1020
